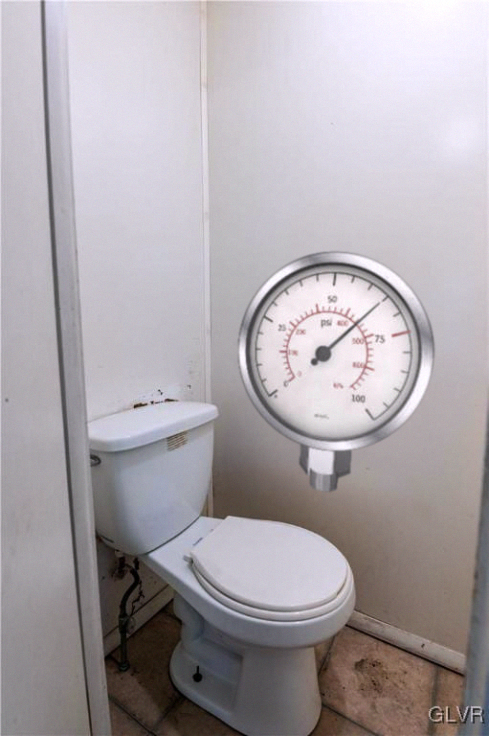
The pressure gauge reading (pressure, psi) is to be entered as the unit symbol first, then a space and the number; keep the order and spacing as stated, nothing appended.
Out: psi 65
